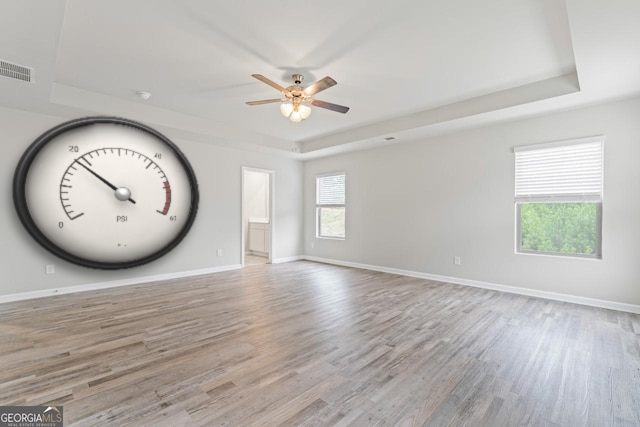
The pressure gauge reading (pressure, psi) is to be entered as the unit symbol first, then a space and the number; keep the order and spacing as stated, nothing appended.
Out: psi 18
